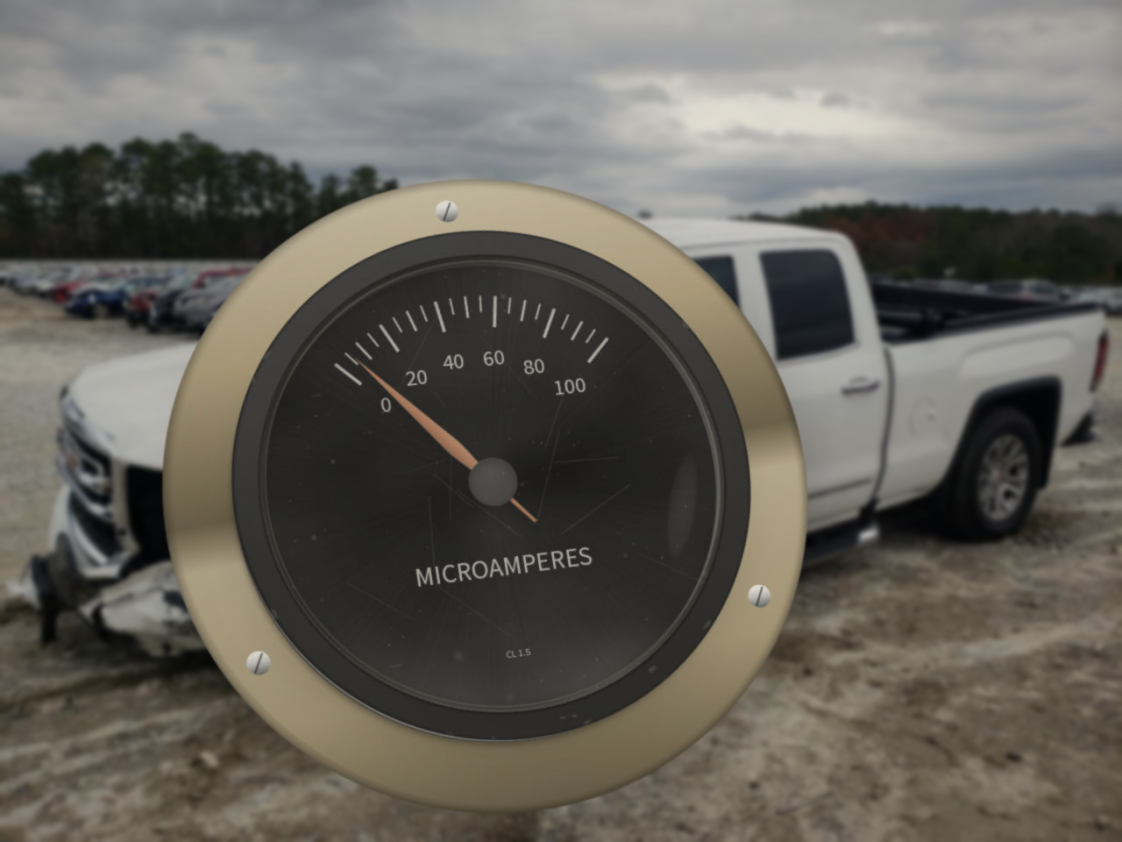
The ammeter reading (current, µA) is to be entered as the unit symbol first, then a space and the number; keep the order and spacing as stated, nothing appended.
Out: µA 5
